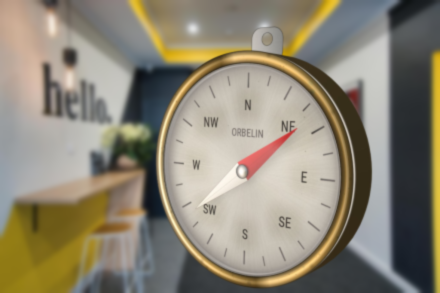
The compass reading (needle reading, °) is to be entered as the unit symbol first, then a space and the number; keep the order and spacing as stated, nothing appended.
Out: ° 52.5
